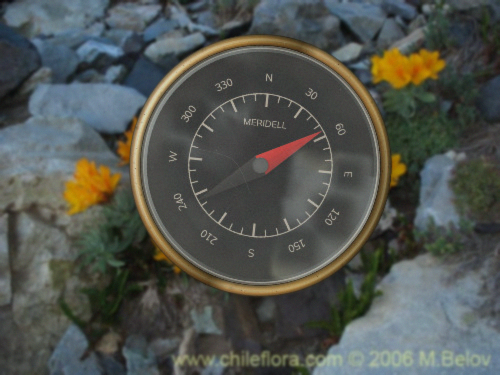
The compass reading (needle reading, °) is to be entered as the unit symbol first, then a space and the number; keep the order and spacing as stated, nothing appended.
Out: ° 55
